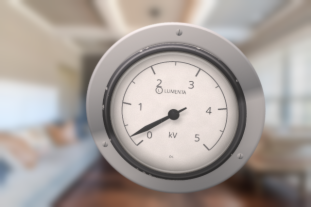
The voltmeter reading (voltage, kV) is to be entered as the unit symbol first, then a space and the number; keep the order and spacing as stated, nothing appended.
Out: kV 0.25
